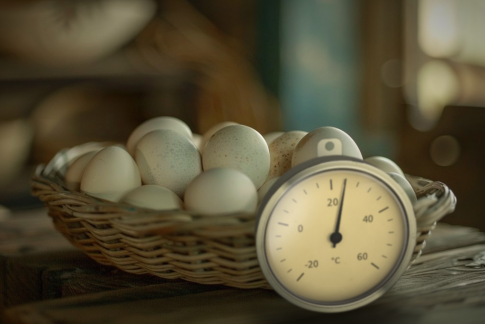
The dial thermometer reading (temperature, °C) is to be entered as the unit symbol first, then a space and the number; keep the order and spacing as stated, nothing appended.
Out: °C 24
